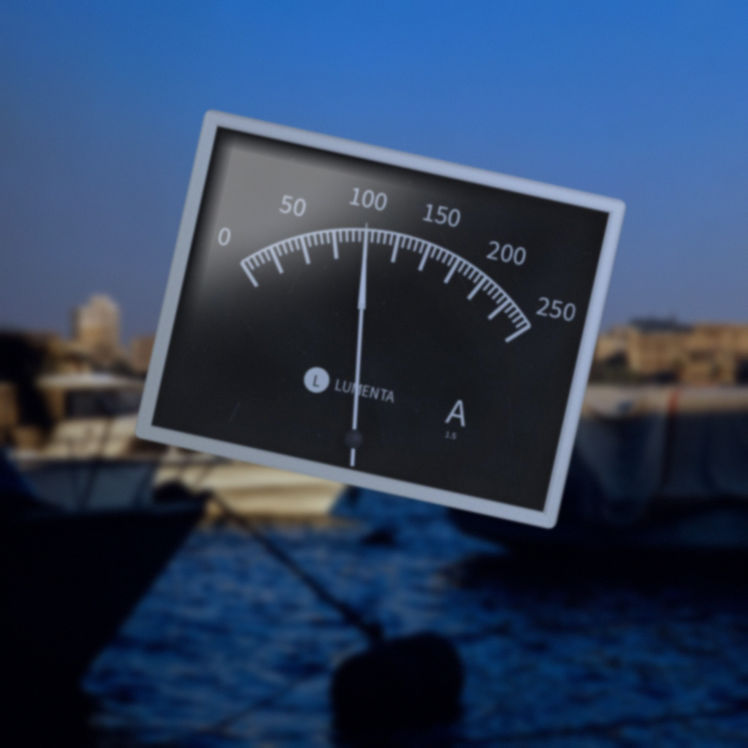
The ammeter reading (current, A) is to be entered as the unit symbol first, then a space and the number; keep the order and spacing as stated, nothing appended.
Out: A 100
